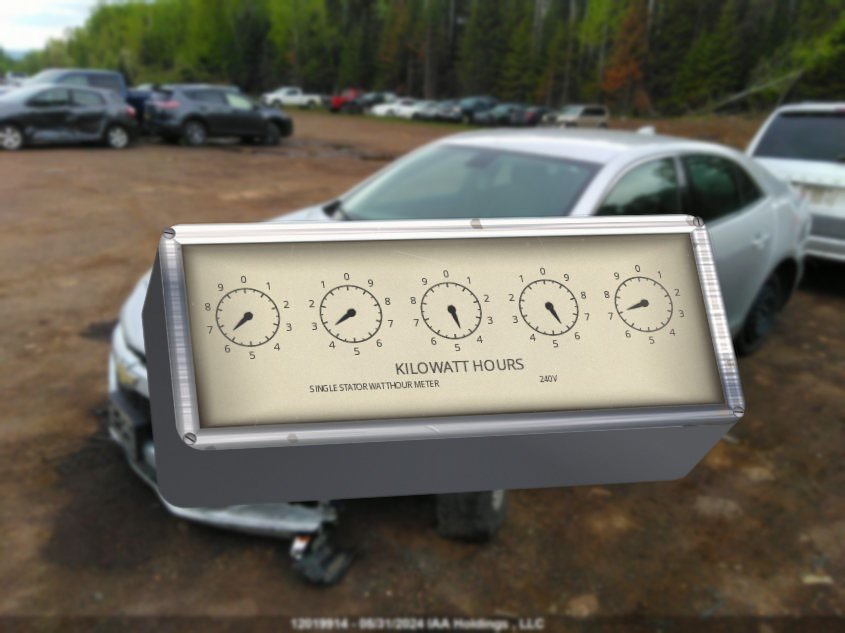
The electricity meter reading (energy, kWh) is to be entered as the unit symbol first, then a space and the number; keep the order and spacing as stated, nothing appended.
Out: kWh 63457
